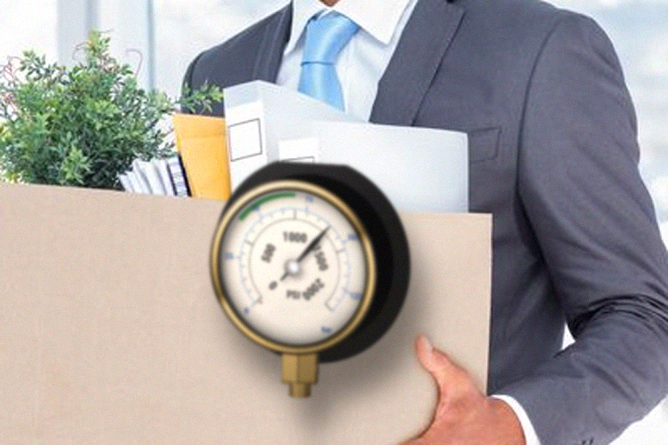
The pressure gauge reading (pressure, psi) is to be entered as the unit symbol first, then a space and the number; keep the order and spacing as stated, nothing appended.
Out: psi 1300
